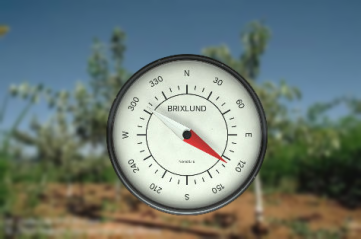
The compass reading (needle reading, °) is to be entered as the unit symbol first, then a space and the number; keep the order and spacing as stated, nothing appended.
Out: ° 125
